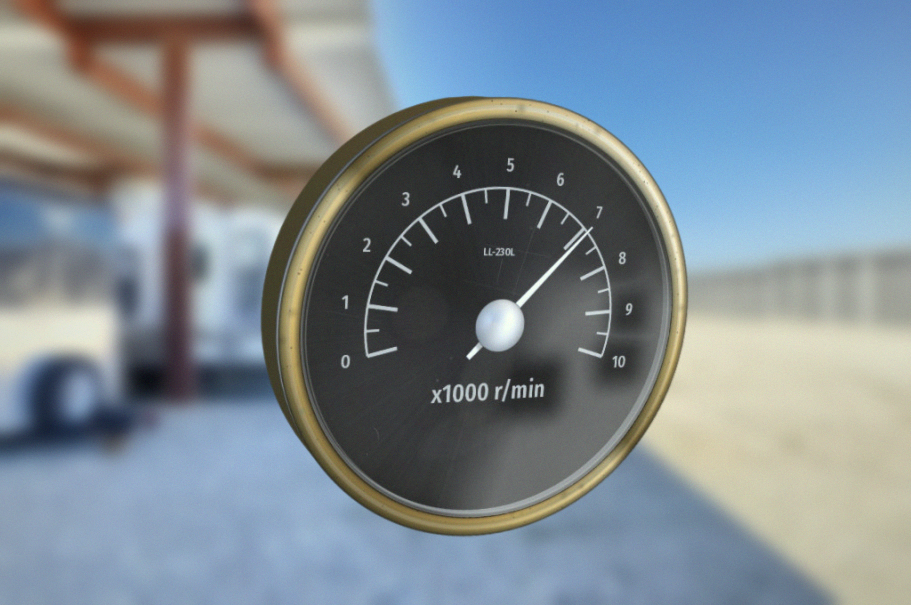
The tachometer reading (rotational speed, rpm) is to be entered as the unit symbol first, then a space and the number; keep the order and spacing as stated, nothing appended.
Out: rpm 7000
